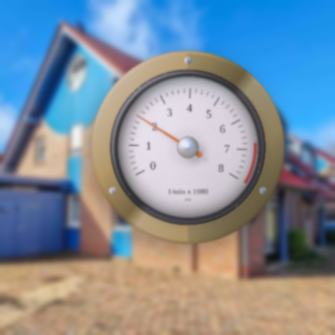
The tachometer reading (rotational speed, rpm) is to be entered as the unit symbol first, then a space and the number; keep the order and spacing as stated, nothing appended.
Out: rpm 2000
